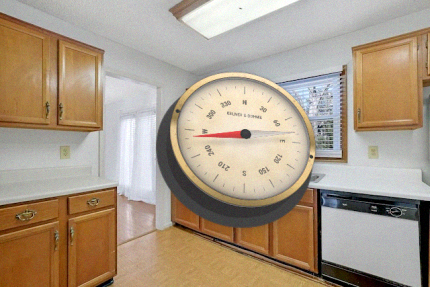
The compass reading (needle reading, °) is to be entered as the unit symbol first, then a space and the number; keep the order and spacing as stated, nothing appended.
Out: ° 260
